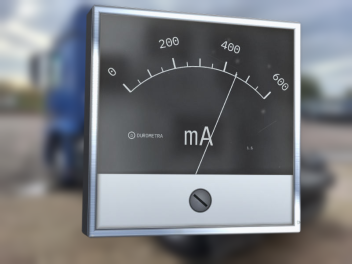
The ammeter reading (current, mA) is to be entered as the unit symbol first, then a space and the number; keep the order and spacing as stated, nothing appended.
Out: mA 450
